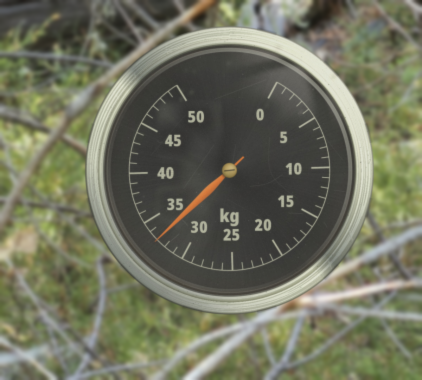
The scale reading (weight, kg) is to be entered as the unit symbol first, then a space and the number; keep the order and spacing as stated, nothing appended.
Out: kg 33
